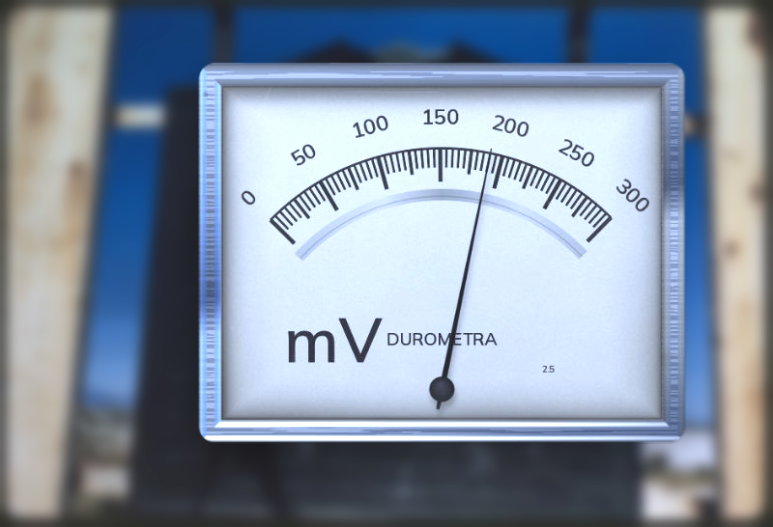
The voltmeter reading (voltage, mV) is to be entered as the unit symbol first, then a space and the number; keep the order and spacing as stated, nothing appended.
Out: mV 190
